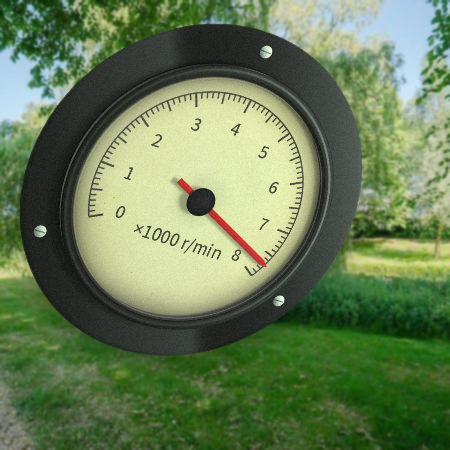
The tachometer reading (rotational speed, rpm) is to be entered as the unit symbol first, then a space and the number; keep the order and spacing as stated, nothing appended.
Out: rpm 7700
